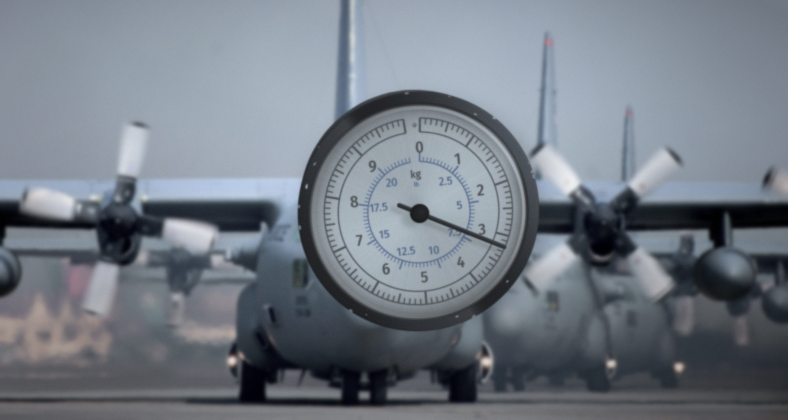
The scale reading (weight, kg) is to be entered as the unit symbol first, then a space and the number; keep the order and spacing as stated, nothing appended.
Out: kg 3.2
